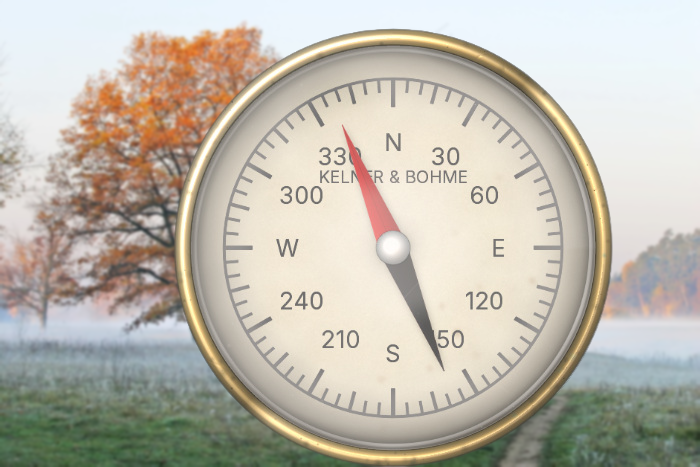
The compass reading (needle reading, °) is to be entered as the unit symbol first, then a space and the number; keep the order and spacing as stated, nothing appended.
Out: ° 337.5
